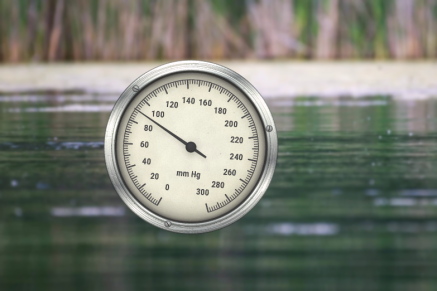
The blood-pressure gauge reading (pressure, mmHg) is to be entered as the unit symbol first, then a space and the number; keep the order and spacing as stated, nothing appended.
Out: mmHg 90
